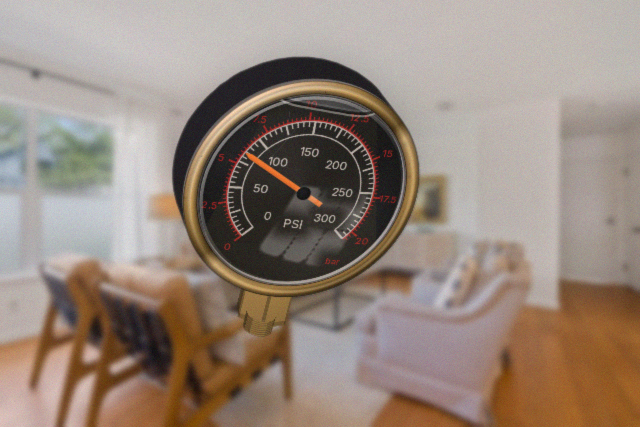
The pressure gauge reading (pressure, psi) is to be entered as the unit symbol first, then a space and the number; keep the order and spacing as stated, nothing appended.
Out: psi 85
